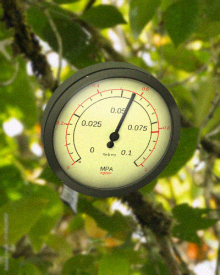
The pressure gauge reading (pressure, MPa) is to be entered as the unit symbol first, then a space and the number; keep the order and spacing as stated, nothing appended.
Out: MPa 0.055
